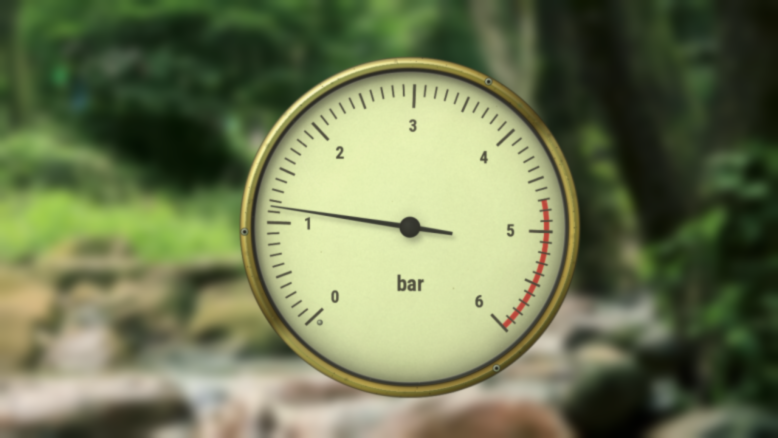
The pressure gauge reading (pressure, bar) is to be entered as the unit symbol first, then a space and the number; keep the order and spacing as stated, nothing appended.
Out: bar 1.15
